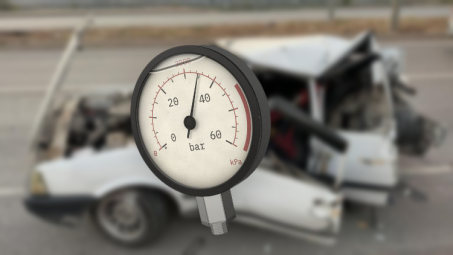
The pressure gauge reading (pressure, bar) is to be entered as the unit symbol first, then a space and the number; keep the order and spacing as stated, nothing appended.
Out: bar 35
